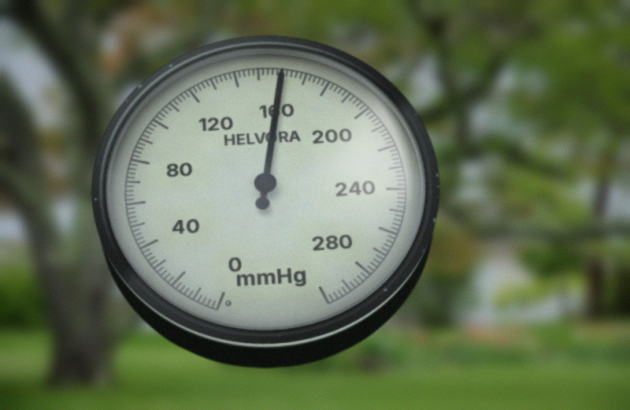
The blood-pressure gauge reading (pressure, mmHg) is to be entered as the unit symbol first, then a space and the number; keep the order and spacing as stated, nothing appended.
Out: mmHg 160
